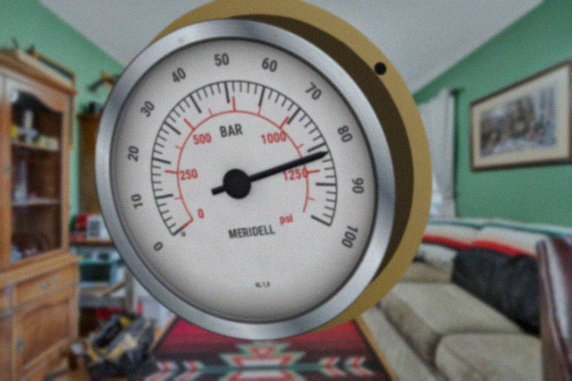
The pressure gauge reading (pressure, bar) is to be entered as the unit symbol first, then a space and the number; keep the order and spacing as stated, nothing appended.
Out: bar 82
